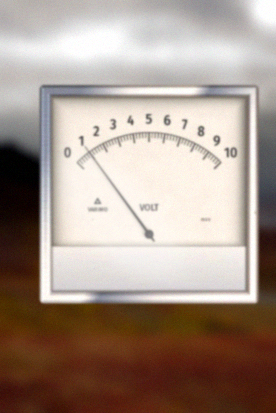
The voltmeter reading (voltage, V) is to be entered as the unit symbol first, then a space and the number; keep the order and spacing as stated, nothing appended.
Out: V 1
